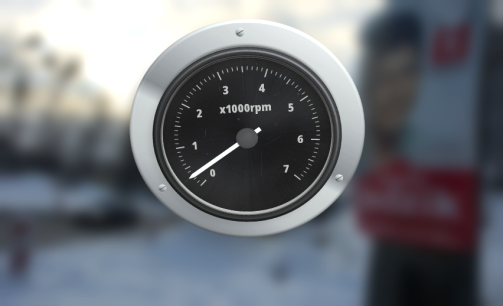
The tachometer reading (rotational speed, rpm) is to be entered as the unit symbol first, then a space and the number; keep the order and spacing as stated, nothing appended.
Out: rpm 300
